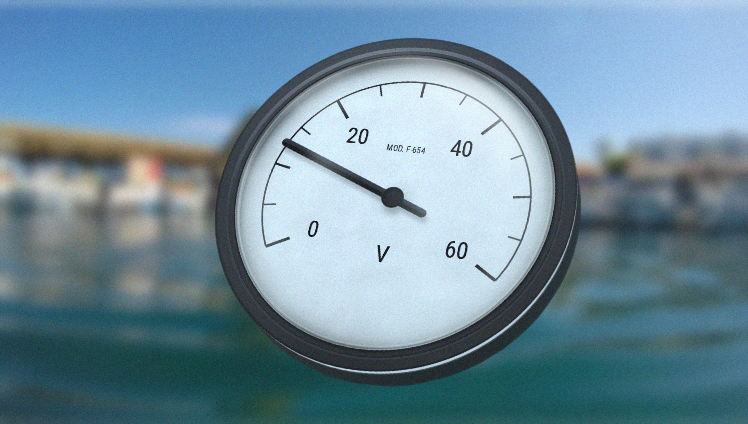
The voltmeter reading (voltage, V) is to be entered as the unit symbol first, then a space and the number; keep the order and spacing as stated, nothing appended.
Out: V 12.5
